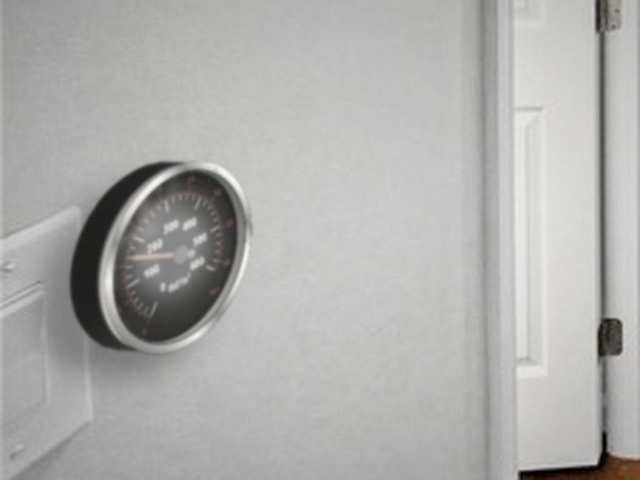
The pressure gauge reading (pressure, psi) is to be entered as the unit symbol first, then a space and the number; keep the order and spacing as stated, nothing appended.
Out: psi 160
